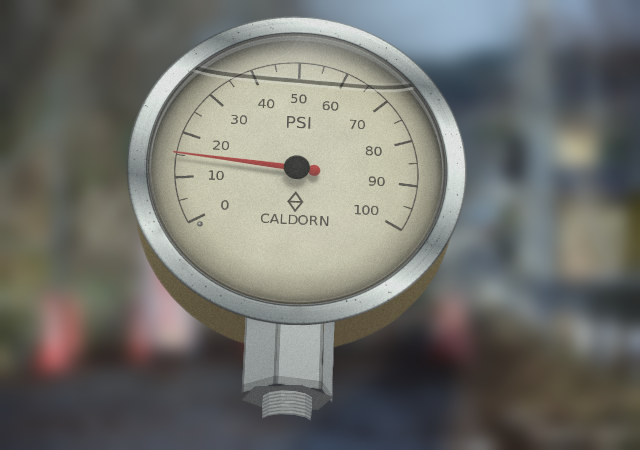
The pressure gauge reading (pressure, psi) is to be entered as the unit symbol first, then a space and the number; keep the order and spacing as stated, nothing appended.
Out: psi 15
